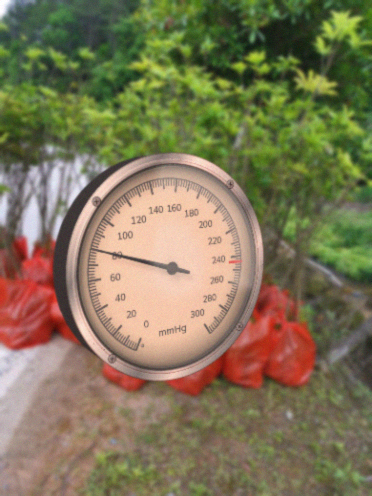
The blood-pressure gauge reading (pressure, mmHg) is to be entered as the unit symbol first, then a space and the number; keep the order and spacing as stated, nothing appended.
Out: mmHg 80
